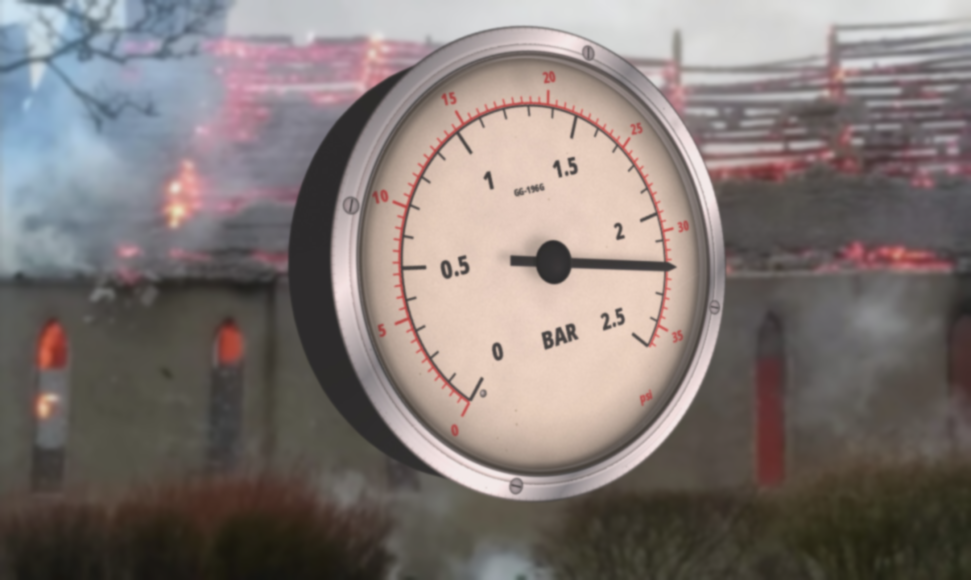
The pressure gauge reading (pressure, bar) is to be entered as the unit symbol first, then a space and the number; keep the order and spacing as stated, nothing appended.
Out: bar 2.2
